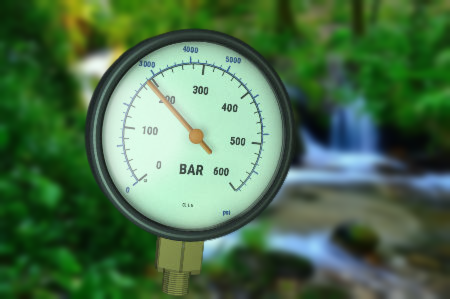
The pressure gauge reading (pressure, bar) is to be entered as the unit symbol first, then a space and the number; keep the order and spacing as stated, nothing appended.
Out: bar 190
